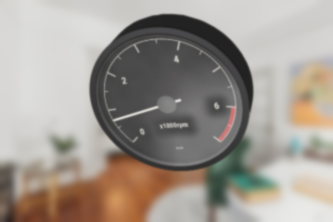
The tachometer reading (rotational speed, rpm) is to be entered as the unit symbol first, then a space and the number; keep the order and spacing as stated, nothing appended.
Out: rpm 750
